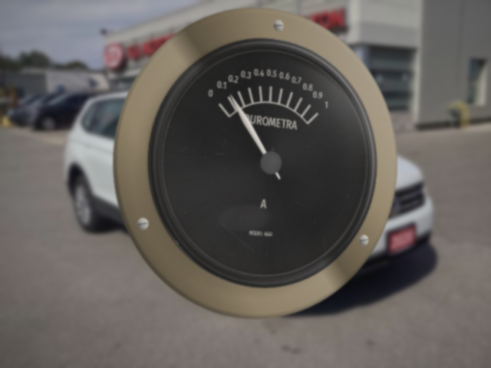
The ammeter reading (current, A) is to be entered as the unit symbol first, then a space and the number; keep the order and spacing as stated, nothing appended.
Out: A 0.1
